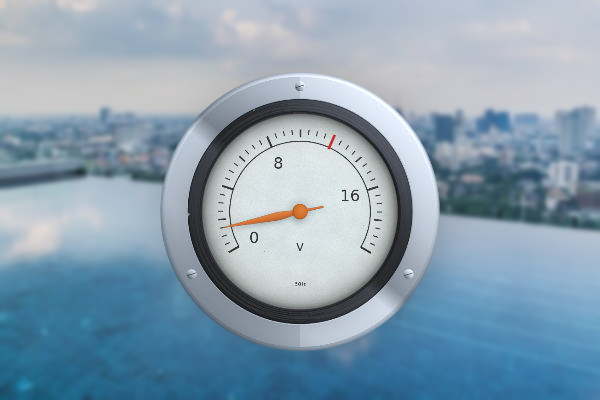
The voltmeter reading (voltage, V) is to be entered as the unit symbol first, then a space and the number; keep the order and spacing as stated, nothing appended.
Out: V 1.5
